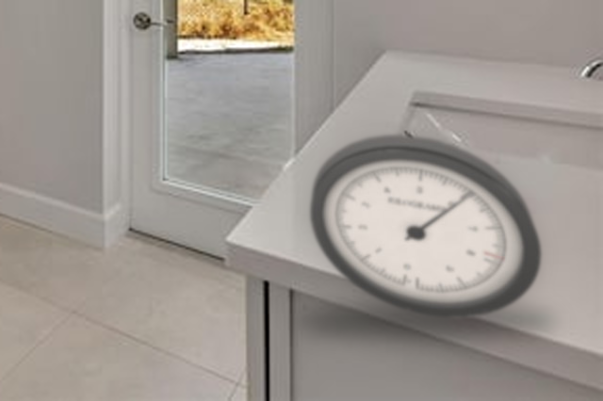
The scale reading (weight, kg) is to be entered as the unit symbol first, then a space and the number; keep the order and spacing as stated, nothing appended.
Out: kg 6
